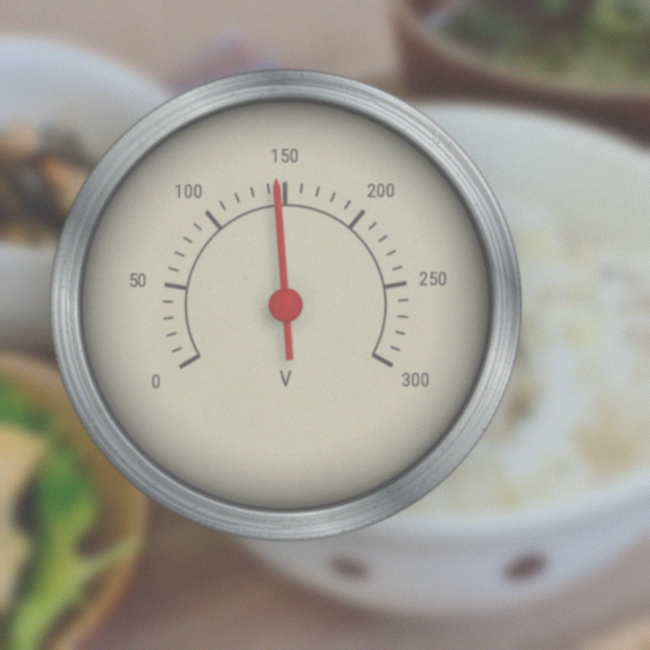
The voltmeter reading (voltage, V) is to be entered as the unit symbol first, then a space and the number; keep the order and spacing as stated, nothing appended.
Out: V 145
